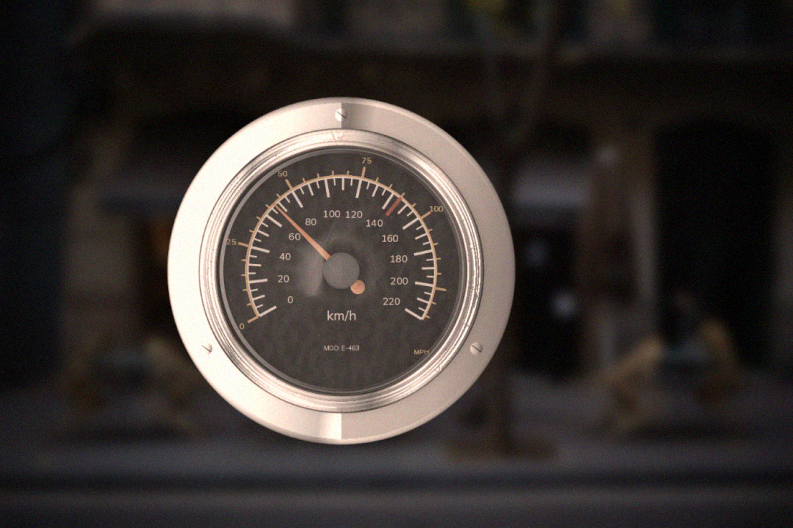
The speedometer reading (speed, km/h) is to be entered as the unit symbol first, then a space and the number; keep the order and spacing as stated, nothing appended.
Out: km/h 67.5
